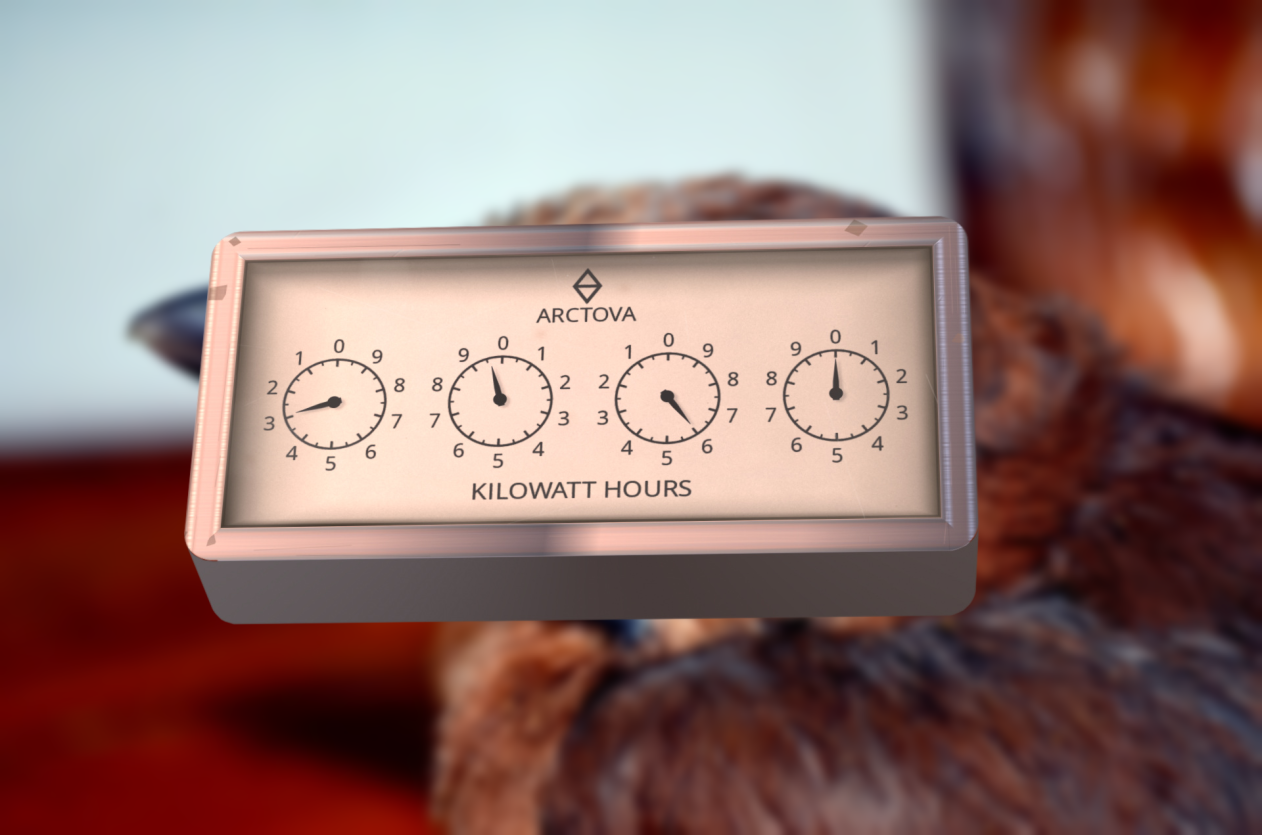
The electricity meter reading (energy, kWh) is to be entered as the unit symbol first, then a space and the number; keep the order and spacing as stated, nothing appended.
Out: kWh 2960
